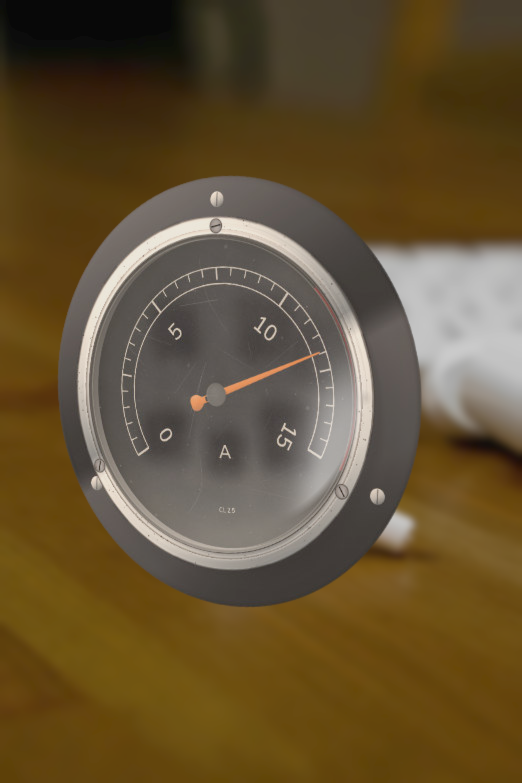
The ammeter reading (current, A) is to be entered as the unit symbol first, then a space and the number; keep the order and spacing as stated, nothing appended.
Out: A 12
